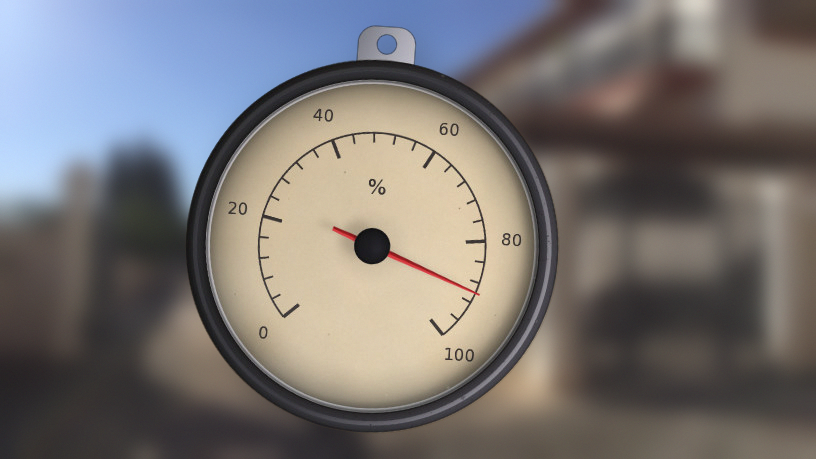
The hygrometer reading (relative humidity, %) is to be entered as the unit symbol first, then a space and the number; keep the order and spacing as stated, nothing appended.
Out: % 90
